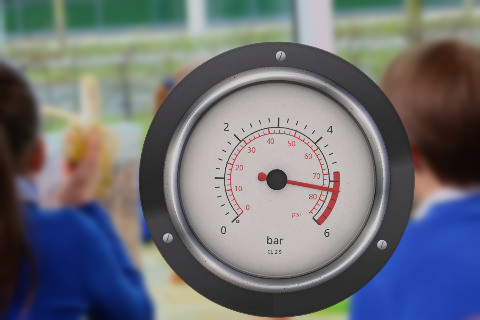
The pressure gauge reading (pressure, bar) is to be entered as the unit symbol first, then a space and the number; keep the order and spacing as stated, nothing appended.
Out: bar 5.2
